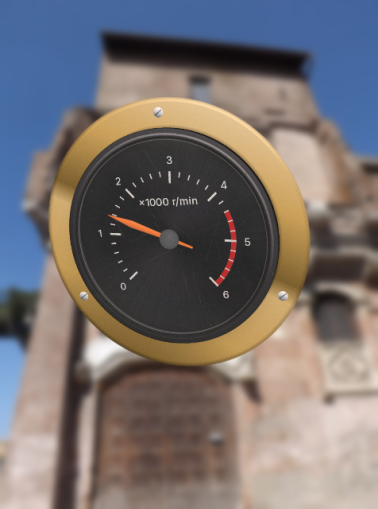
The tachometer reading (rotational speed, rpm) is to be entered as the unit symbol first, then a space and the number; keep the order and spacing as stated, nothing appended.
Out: rpm 1400
